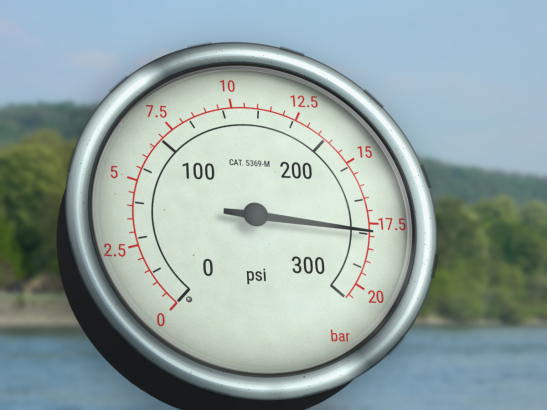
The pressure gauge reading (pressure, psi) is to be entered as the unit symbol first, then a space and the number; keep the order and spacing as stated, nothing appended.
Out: psi 260
